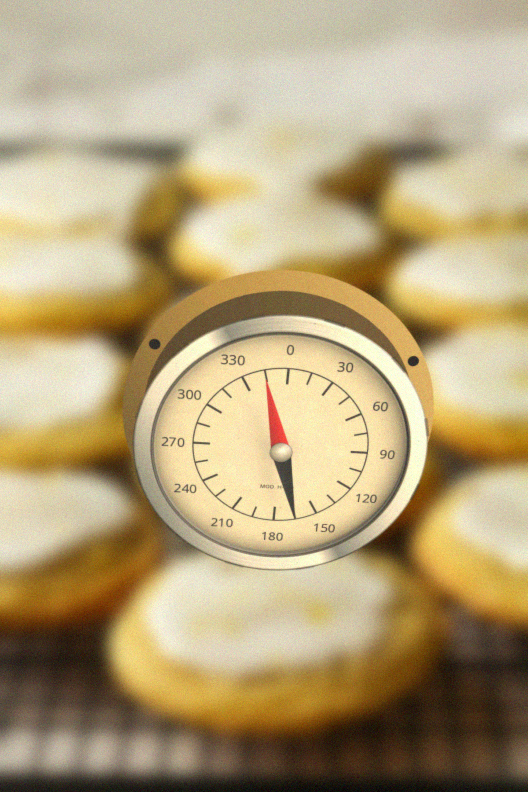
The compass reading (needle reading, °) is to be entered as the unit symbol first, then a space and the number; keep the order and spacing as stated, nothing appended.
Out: ° 345
